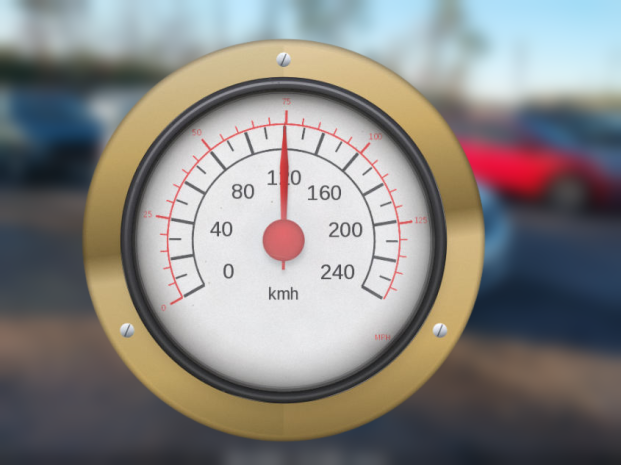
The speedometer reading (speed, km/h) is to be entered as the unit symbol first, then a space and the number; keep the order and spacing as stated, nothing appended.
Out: km/h 120
